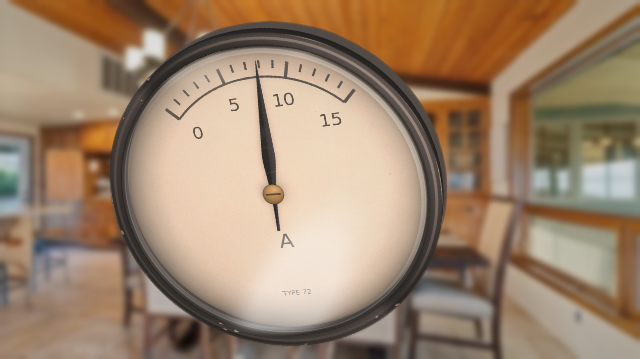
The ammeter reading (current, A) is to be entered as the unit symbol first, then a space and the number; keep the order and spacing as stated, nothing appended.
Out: A 8
